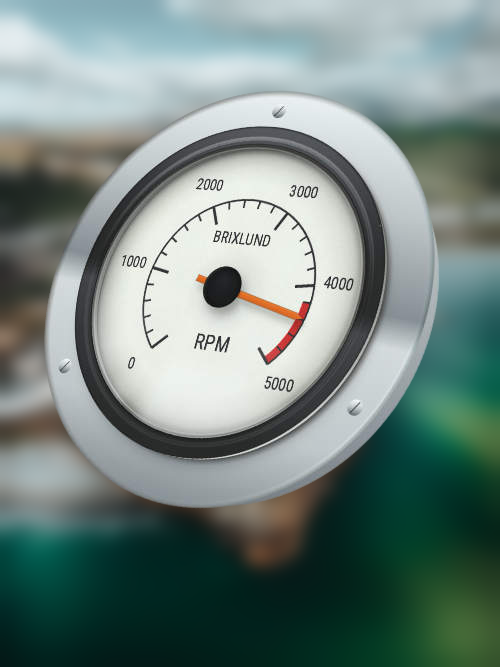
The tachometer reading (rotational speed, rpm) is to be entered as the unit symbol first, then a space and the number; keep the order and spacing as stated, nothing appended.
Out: rpm 4400
